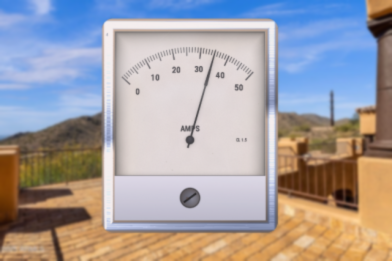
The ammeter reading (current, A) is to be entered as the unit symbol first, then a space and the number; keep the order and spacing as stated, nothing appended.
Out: A 35
